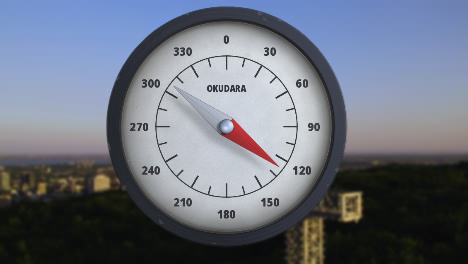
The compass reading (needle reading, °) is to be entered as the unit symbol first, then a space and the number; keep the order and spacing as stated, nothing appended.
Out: ° 127.5
